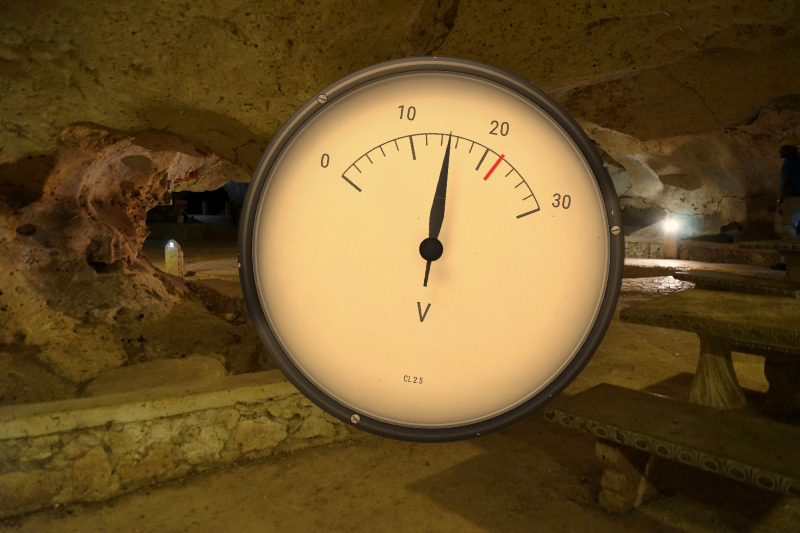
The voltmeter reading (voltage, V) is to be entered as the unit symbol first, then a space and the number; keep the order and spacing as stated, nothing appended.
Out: V 15
